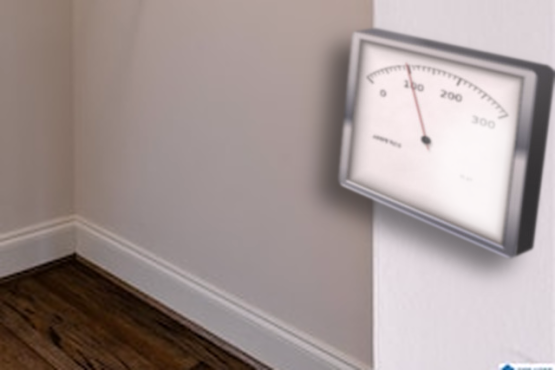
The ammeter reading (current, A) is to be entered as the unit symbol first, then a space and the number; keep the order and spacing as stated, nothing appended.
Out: A 100
